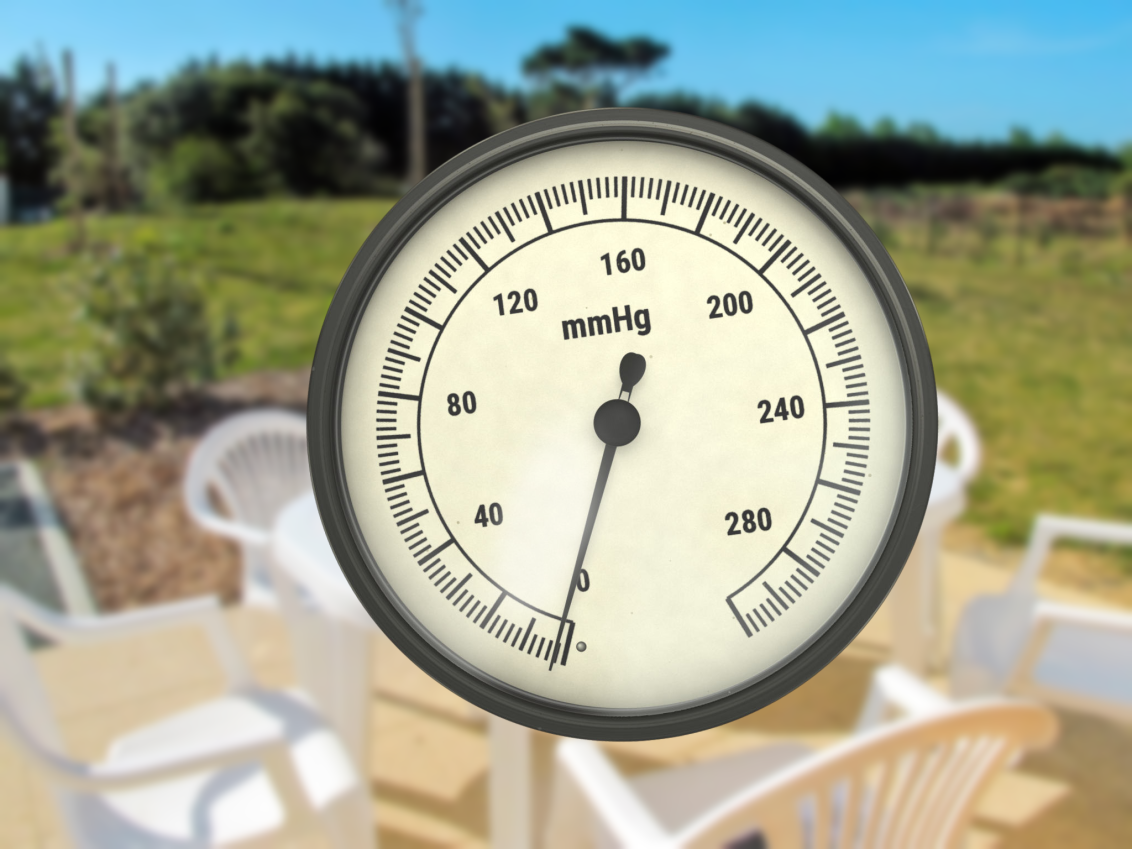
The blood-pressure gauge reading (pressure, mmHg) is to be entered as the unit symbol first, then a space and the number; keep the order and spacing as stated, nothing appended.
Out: mmHg 2
